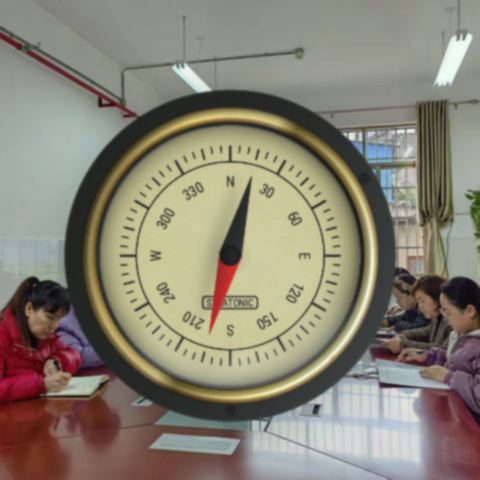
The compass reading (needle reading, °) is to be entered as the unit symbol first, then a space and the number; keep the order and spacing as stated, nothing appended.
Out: ° 195
